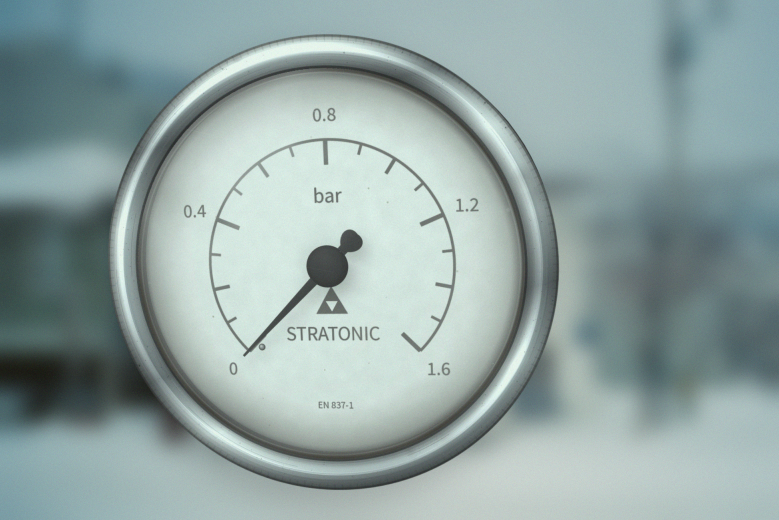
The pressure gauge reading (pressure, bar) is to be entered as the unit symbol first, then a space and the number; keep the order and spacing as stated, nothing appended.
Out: bar 0
